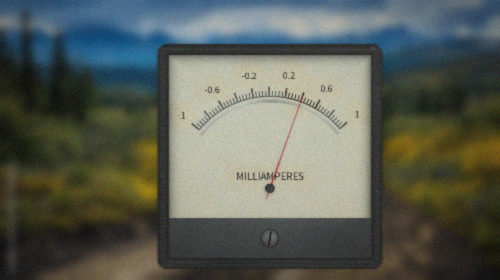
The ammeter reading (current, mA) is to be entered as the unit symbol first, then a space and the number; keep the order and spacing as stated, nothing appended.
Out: mA 0.4
